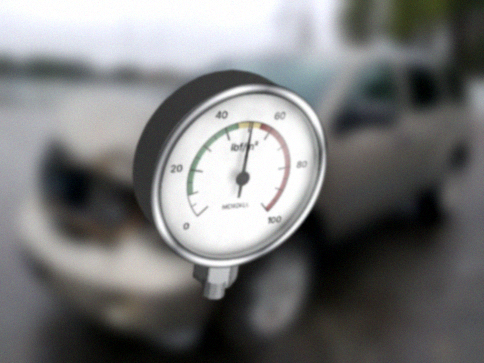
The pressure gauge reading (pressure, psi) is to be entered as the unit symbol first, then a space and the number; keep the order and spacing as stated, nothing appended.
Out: psi 50
